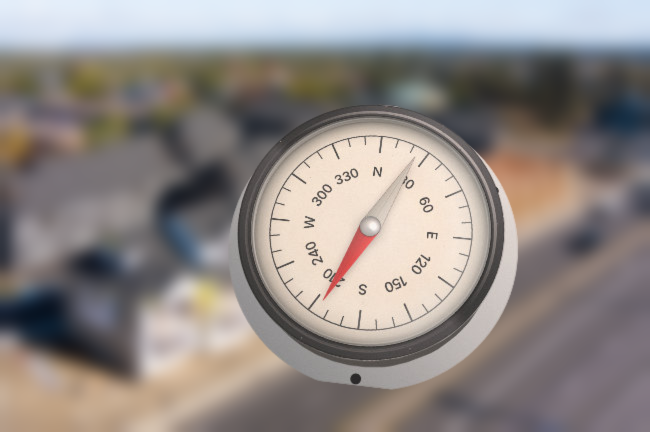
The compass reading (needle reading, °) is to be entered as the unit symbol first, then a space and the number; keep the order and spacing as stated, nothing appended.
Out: ° 205
